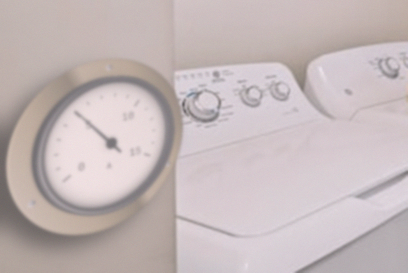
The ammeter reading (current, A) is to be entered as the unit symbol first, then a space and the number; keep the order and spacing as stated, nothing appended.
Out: A 5
